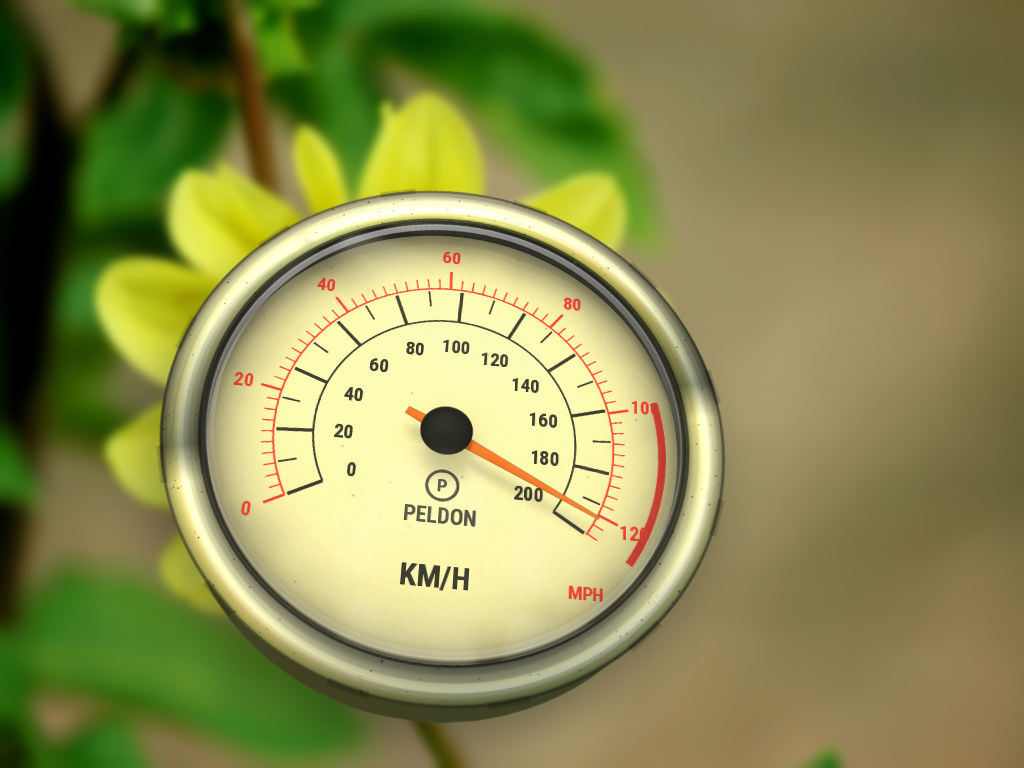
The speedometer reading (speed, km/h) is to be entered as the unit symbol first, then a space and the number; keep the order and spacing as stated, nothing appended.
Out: km/h 195
